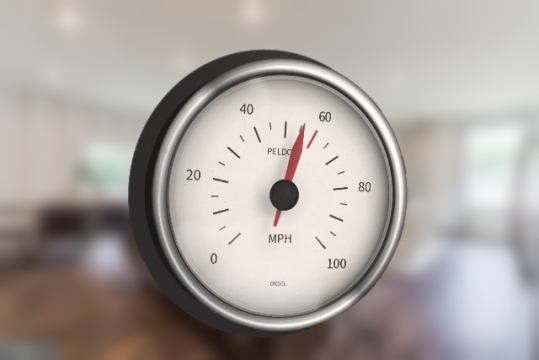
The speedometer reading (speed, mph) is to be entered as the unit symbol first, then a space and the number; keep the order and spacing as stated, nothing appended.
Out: mph 55
